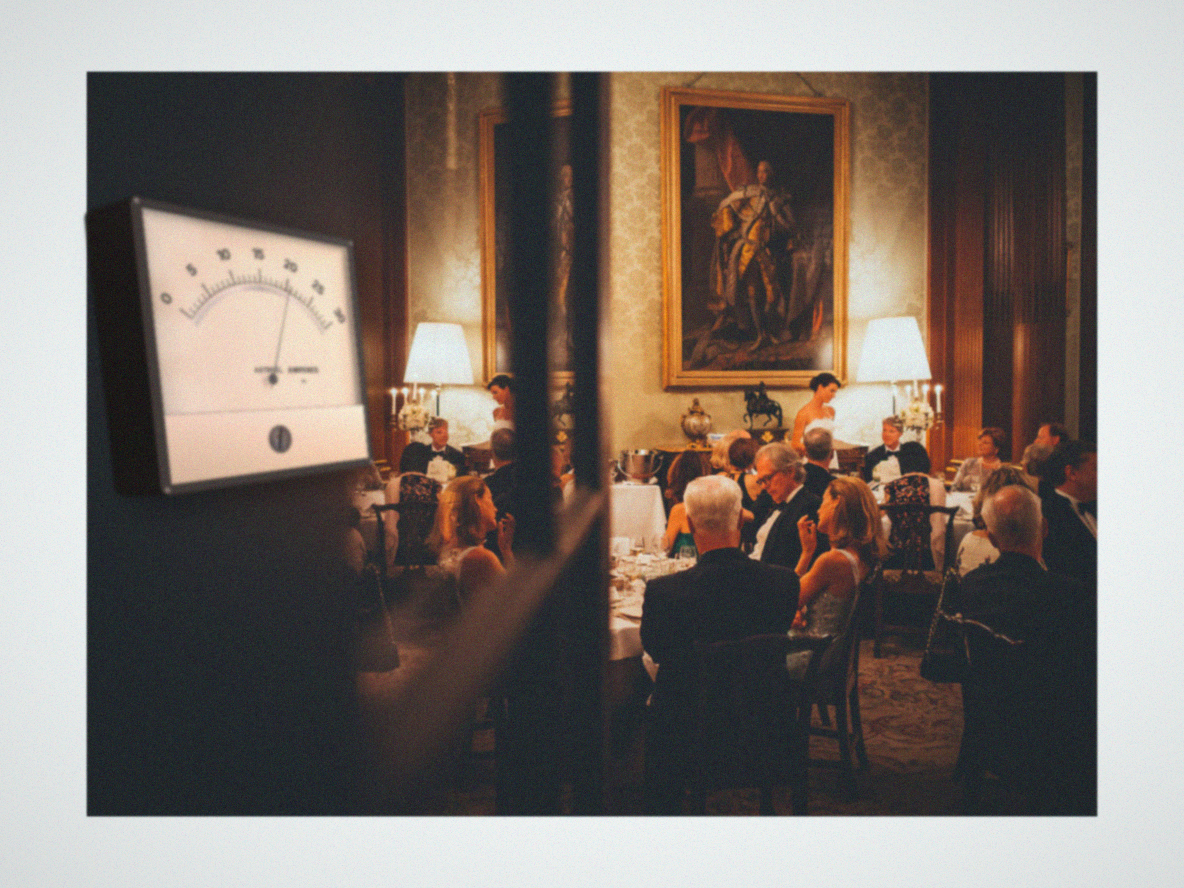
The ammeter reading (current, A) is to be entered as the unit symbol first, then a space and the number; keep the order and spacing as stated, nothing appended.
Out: A 20
